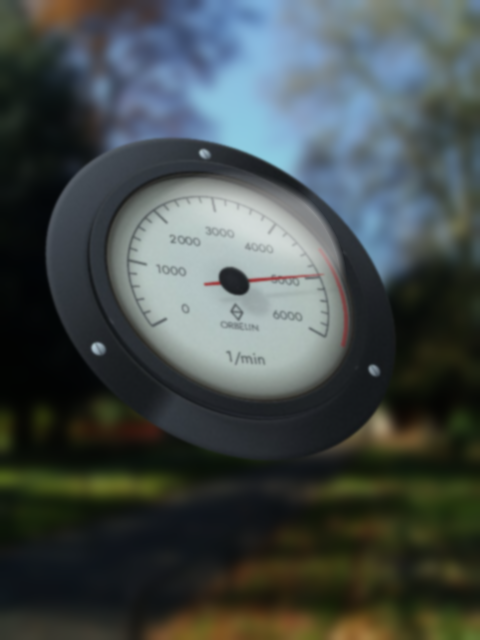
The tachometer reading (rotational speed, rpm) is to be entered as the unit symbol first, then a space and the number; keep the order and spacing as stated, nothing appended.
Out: rpm 5000
